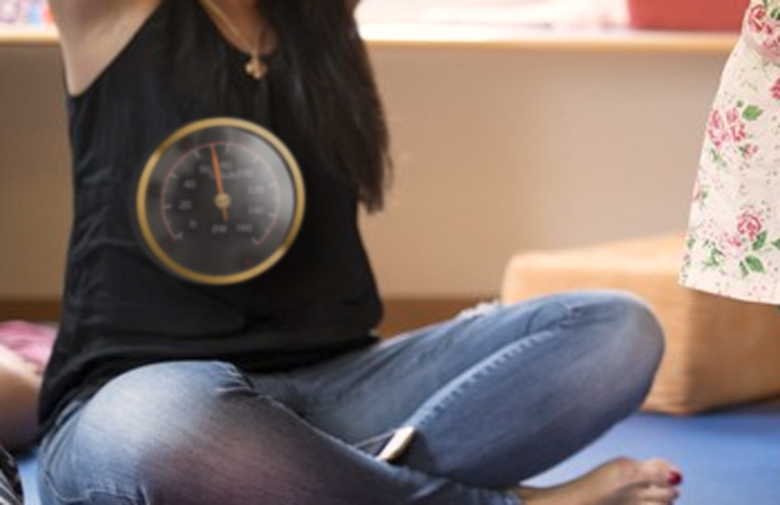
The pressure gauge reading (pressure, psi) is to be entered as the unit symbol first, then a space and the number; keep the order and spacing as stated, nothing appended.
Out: psi 70
